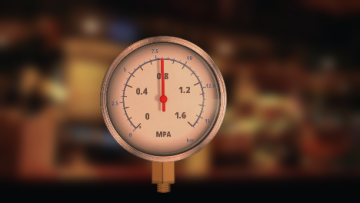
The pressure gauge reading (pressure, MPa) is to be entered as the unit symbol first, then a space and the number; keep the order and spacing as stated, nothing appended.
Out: MPa 0.8
